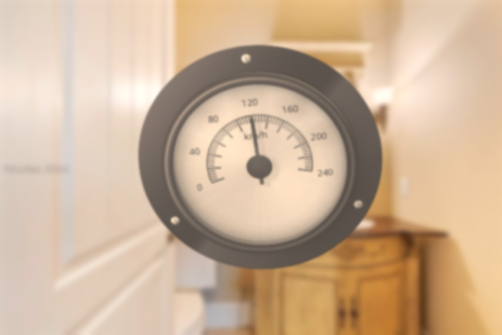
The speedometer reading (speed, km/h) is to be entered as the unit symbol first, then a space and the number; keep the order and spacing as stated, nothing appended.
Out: km/h 120
